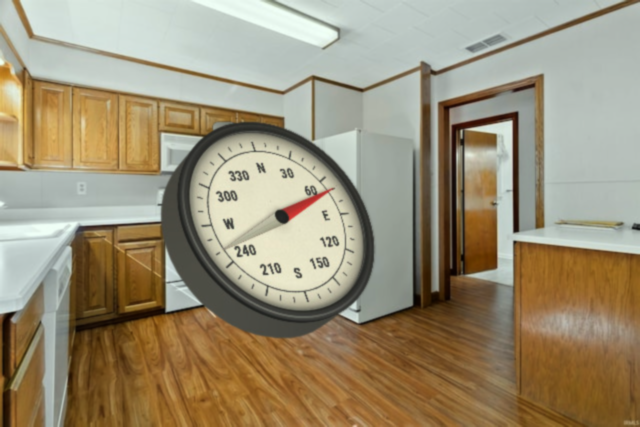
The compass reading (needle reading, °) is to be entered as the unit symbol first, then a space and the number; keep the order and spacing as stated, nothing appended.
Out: ° 70
